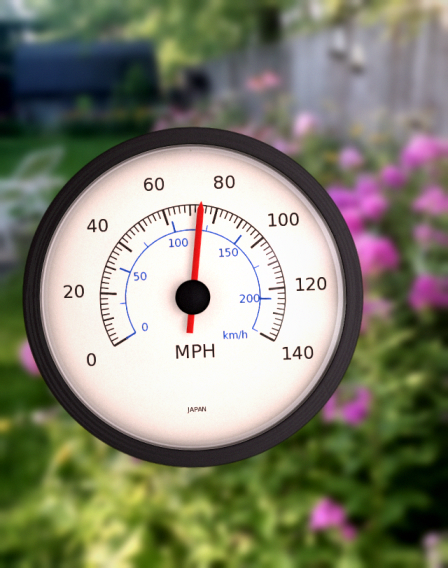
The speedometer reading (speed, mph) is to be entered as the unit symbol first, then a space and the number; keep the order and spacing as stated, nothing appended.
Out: mph 74
